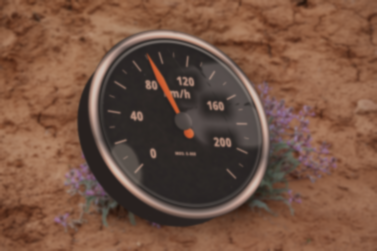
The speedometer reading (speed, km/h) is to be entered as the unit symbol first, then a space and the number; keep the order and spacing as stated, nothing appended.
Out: km/h 90
